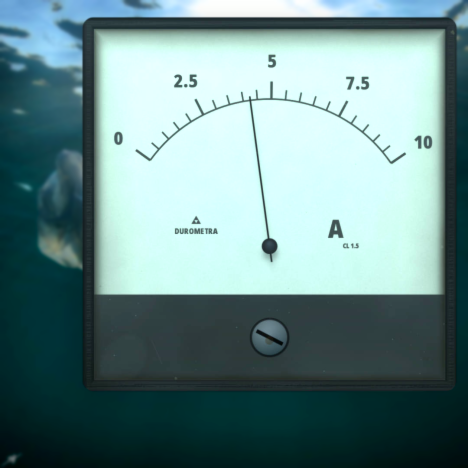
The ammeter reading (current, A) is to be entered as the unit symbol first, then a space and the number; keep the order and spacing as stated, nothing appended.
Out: A 4.25
